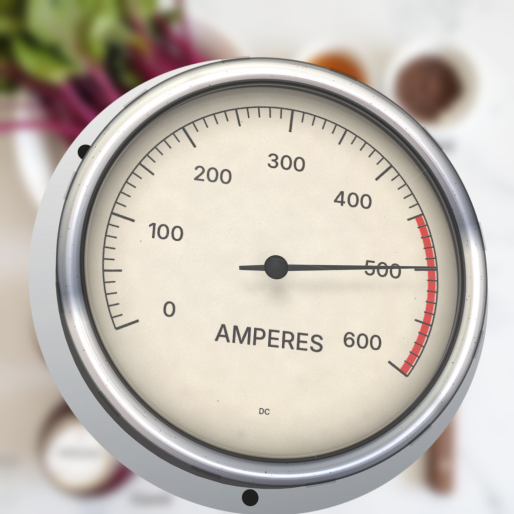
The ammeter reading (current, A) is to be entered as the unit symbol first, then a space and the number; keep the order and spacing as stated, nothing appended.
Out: A 500
